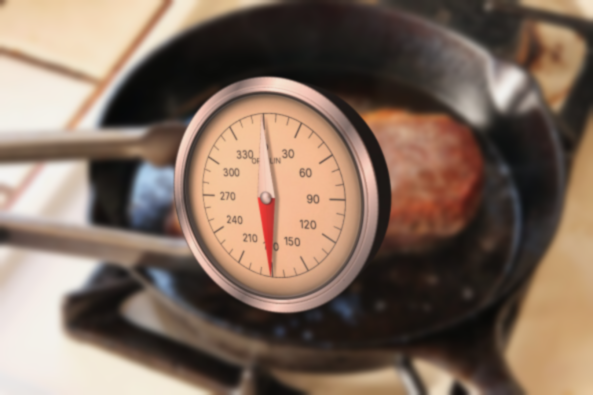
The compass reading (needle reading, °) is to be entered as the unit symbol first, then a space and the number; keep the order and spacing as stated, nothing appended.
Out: ° 180
